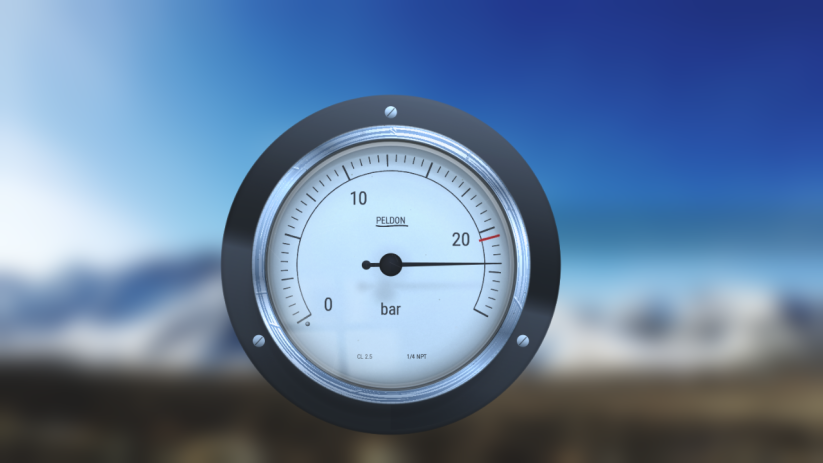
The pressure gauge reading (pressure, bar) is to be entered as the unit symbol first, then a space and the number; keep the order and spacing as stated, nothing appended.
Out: bar 22
